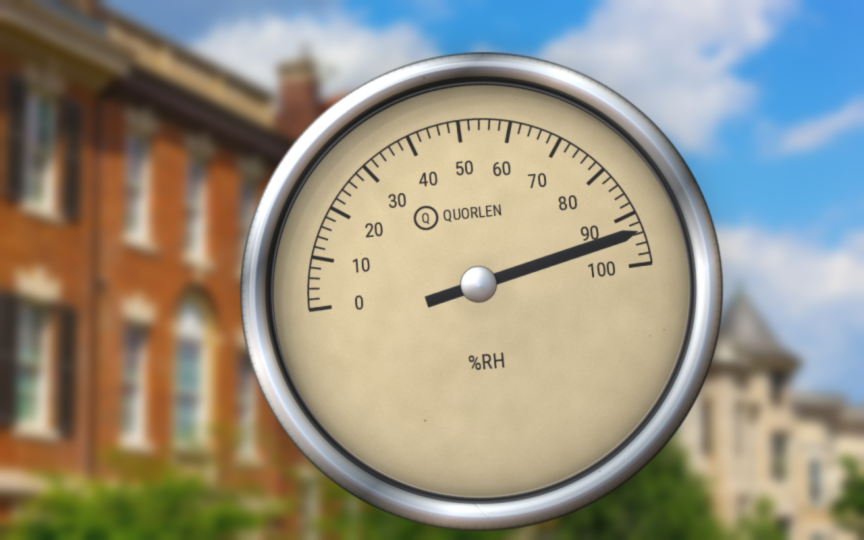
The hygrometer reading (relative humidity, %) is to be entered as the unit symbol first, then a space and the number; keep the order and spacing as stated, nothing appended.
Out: % 94
